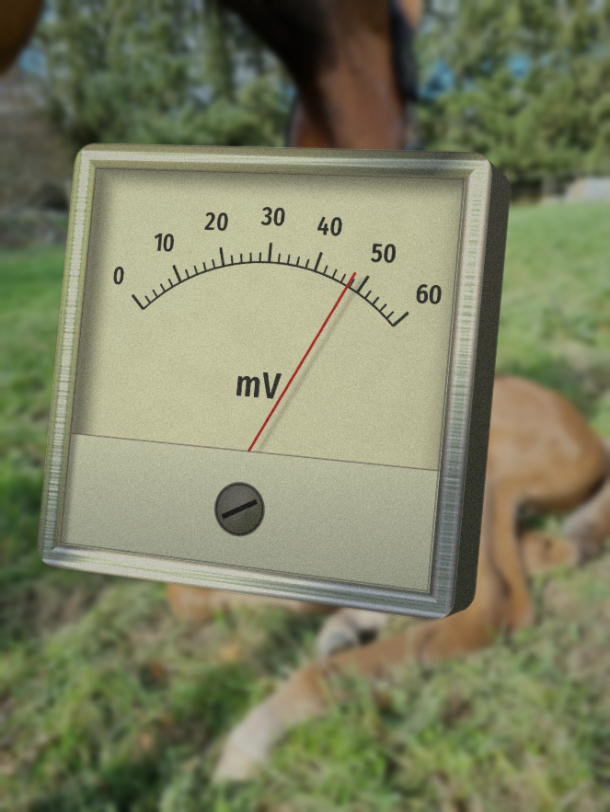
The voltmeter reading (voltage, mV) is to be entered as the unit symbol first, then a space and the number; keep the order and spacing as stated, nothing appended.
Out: mV 48
